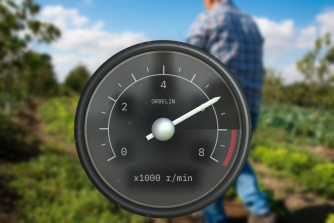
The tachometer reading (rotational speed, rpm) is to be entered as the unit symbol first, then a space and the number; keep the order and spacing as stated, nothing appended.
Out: rpm 6000
